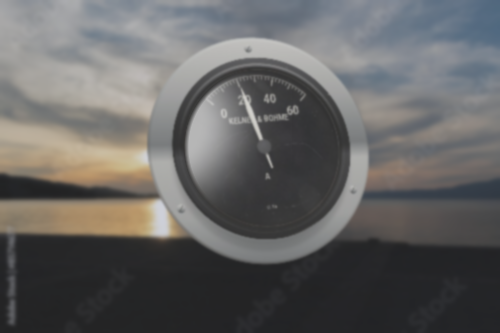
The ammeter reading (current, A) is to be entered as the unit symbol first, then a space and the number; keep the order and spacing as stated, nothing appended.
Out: A 20
